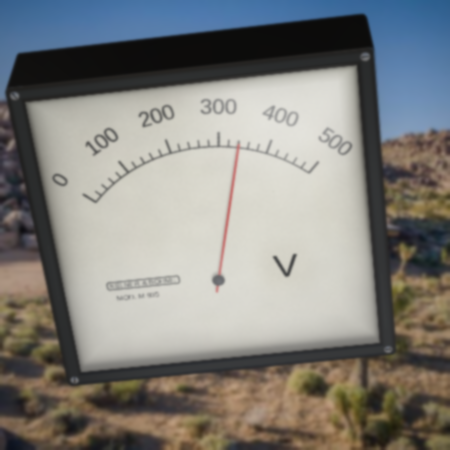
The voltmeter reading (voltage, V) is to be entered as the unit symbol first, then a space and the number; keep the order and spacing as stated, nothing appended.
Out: V 340
